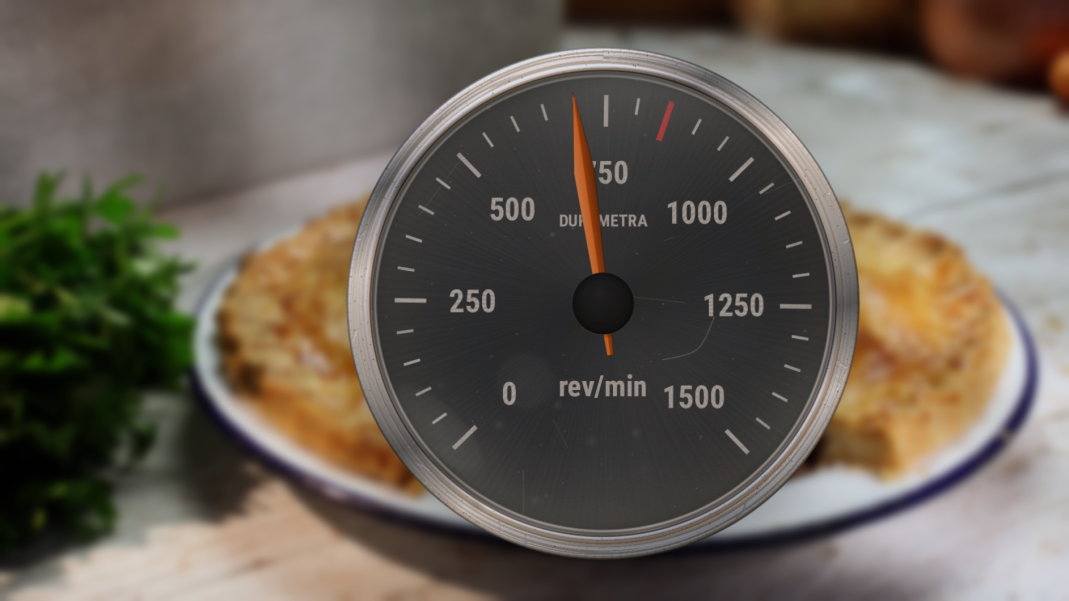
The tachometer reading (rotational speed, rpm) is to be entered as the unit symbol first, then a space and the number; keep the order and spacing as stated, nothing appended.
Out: rpm 700
